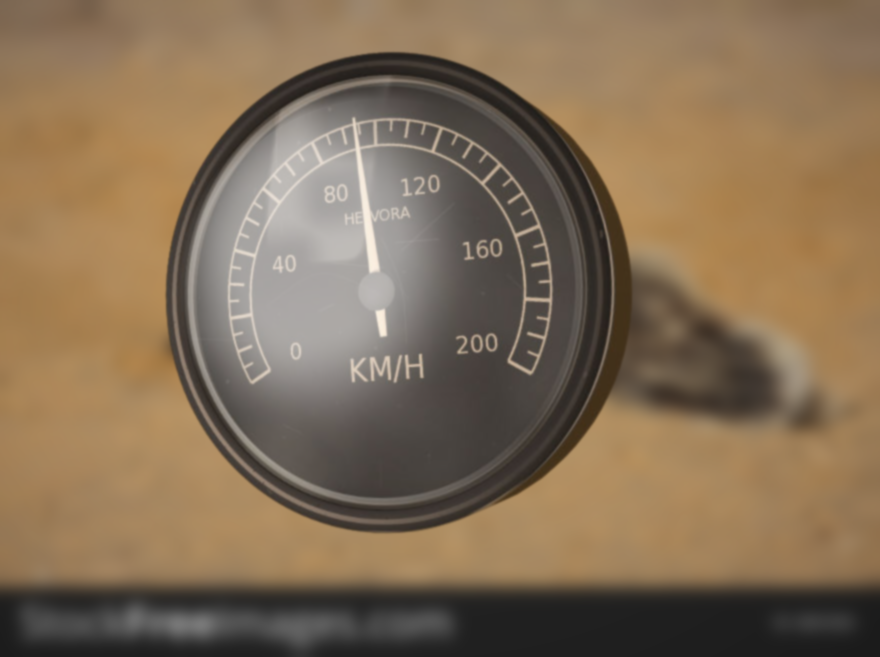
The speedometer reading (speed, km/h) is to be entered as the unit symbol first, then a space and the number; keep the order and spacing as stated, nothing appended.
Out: km/h 95
